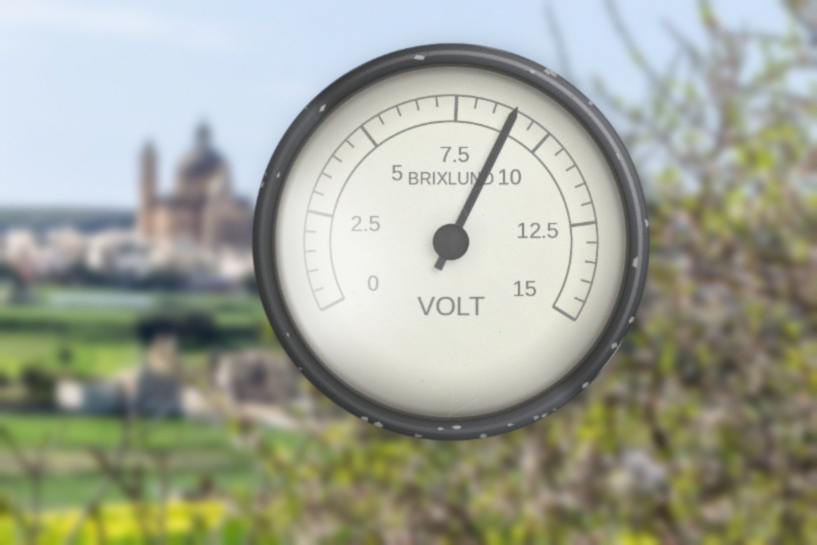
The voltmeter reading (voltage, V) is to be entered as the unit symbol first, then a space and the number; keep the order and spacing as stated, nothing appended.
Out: V 9
